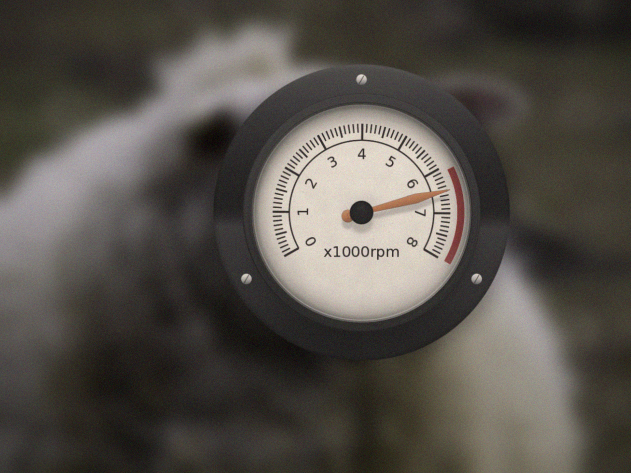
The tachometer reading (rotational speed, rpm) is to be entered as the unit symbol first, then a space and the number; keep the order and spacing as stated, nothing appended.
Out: rpm 6500
